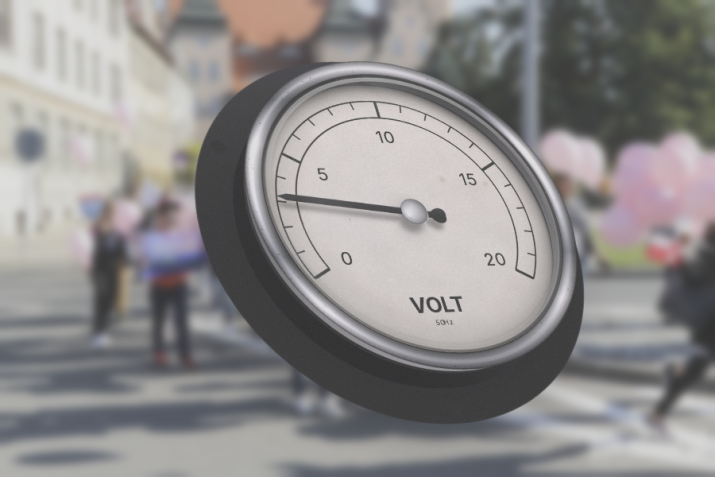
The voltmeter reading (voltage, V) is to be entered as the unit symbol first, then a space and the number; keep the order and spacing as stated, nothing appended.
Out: V 3
